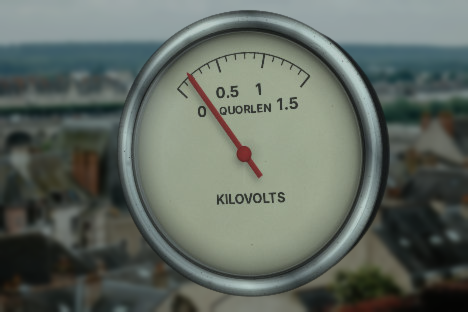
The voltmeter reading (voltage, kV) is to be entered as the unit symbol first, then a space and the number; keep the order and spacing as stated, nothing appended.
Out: kV 0.2
